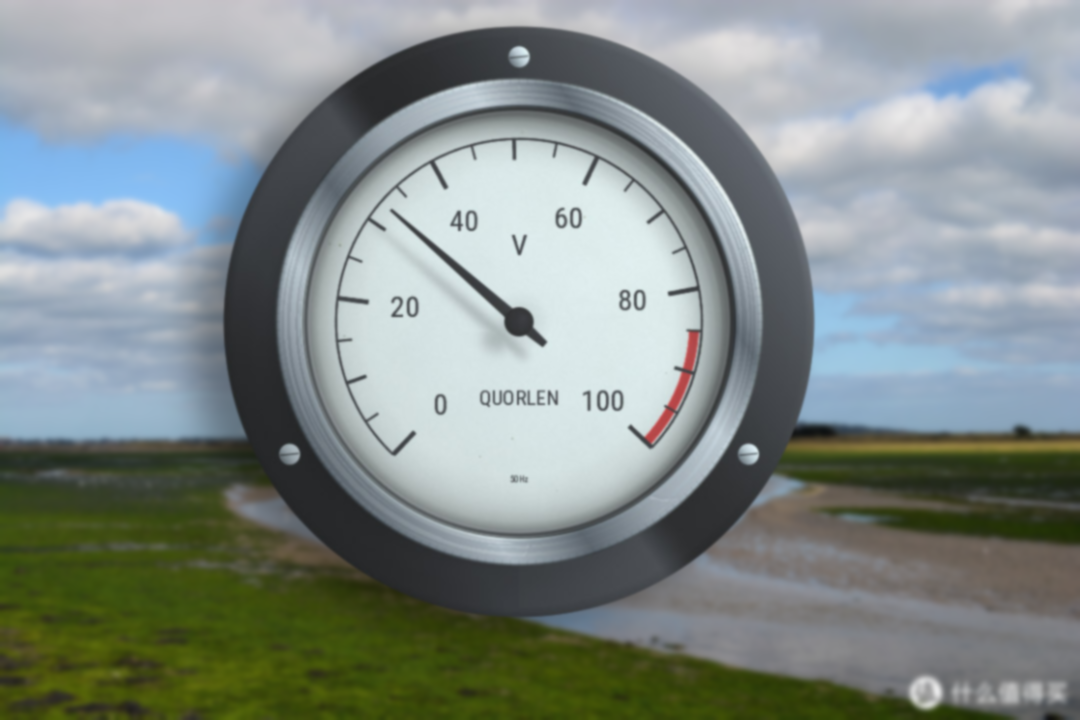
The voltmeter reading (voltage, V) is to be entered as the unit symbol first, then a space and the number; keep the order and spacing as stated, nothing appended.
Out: V 32.5
